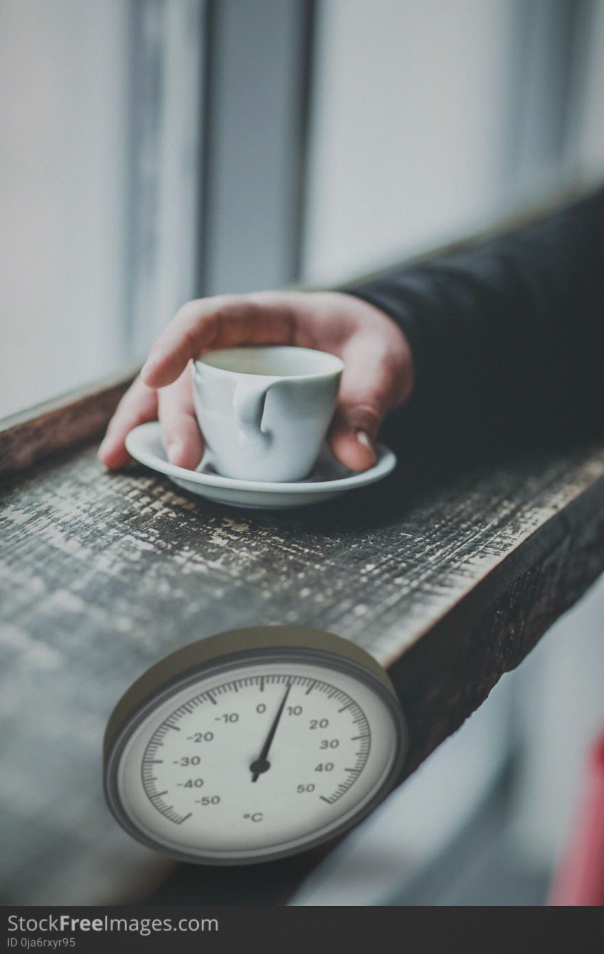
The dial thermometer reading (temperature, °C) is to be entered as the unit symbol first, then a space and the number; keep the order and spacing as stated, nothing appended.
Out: °C 5
